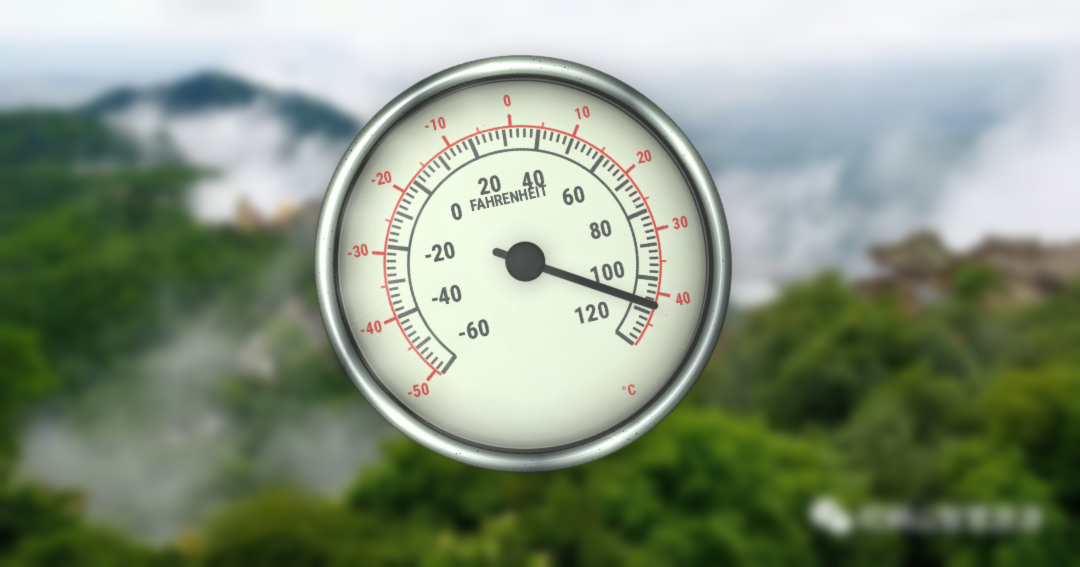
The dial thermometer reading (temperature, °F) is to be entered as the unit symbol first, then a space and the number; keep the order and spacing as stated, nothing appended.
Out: °F 108
